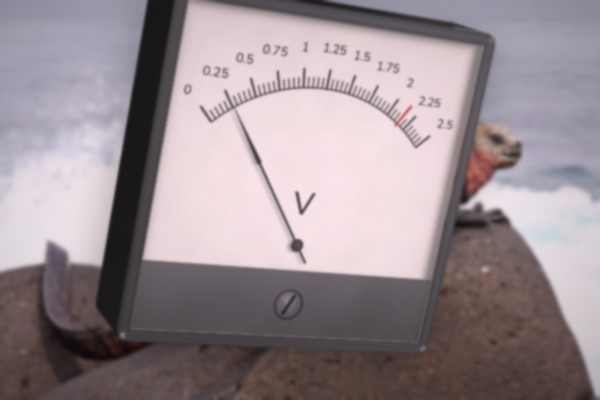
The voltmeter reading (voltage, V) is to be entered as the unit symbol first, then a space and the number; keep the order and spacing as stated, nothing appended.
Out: V 0.25
